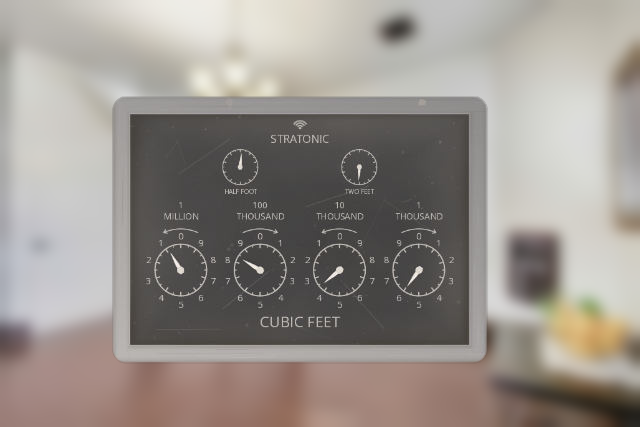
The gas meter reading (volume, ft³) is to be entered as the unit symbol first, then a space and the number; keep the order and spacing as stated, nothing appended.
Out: ft³ 83600
